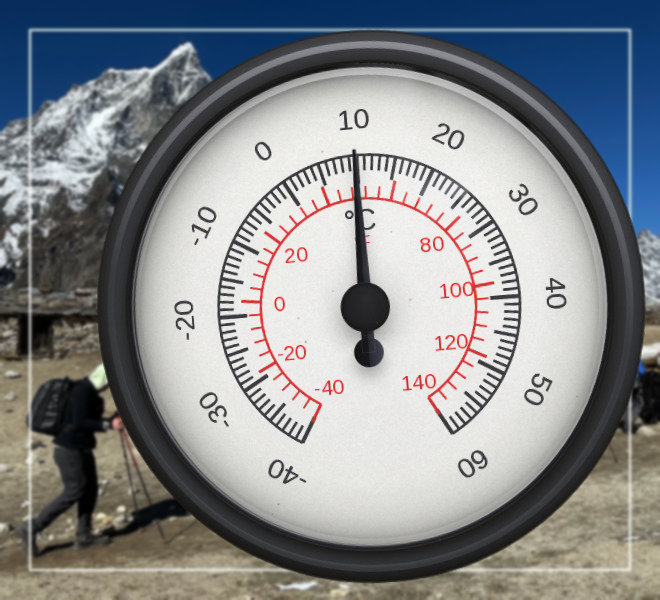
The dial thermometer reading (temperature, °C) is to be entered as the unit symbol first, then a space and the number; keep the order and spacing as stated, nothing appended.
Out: °C 10
